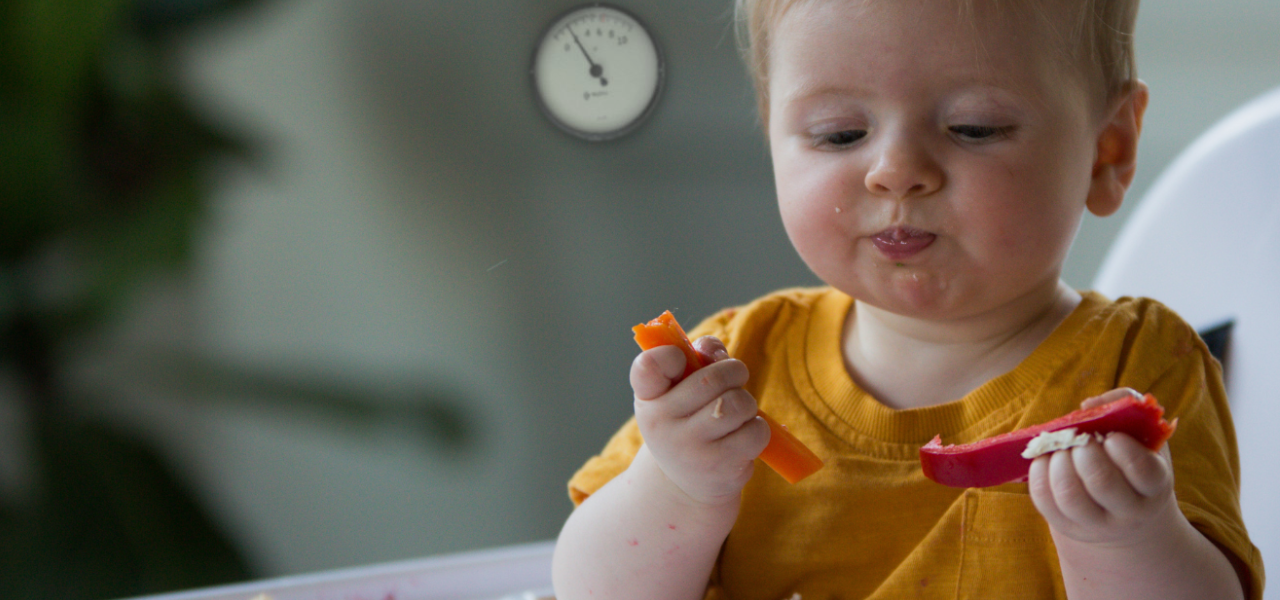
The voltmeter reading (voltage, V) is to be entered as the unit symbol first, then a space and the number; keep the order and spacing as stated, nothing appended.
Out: V 2
